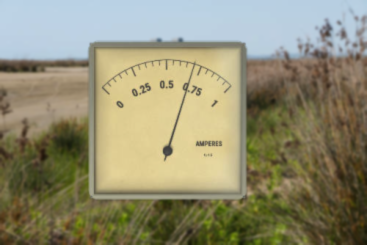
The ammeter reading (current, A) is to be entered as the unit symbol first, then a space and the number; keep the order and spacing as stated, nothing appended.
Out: A 0.7
